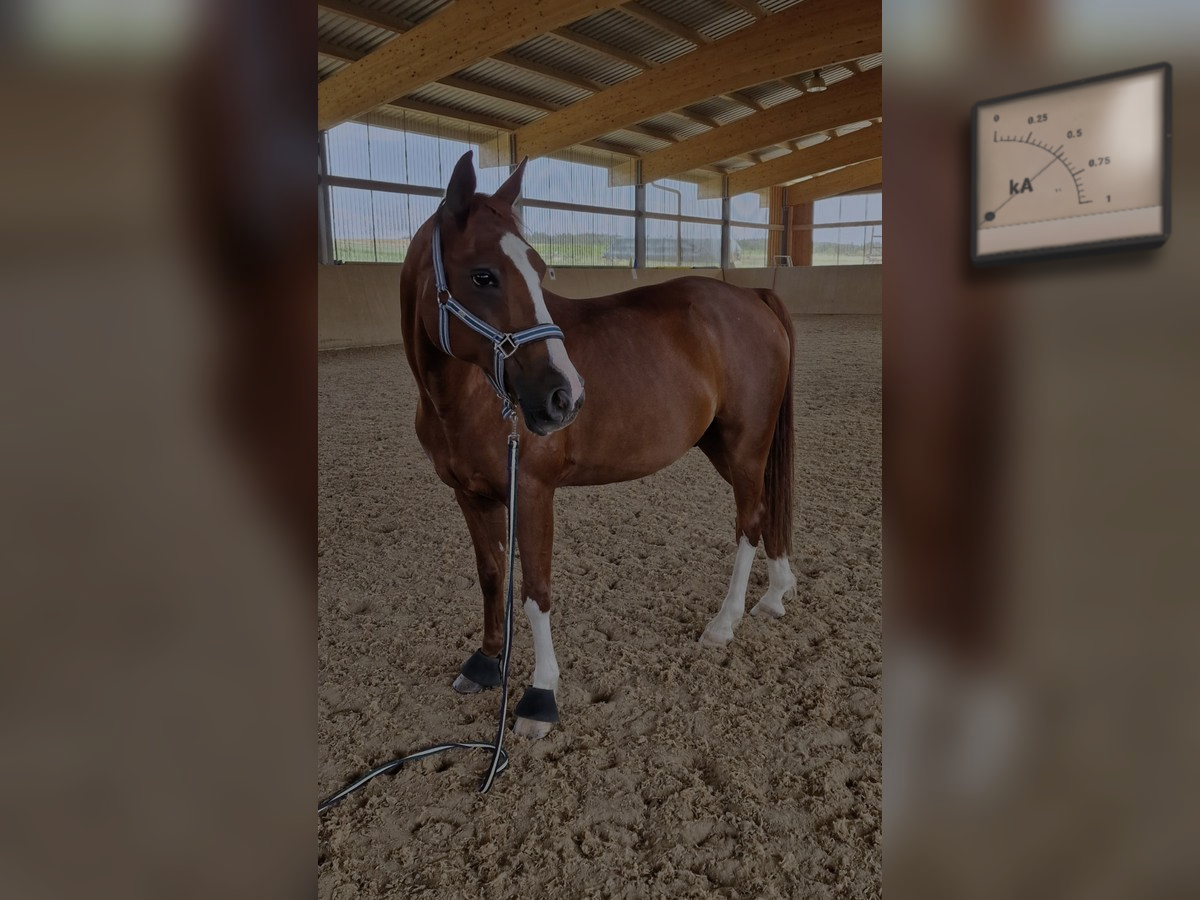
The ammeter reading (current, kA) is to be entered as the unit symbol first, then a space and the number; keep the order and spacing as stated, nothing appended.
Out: kA 0.55
